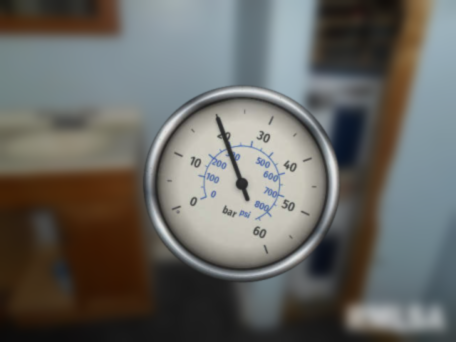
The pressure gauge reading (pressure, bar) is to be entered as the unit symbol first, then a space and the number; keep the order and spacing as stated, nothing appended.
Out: bar 20
